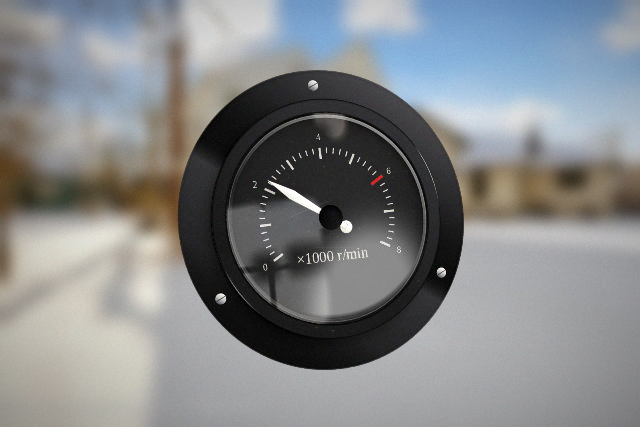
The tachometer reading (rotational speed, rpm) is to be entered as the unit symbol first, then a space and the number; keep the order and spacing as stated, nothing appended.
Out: rpm 2200
